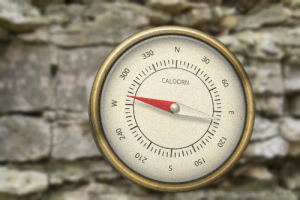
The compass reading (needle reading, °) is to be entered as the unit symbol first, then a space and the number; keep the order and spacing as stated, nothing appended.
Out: ° 280
